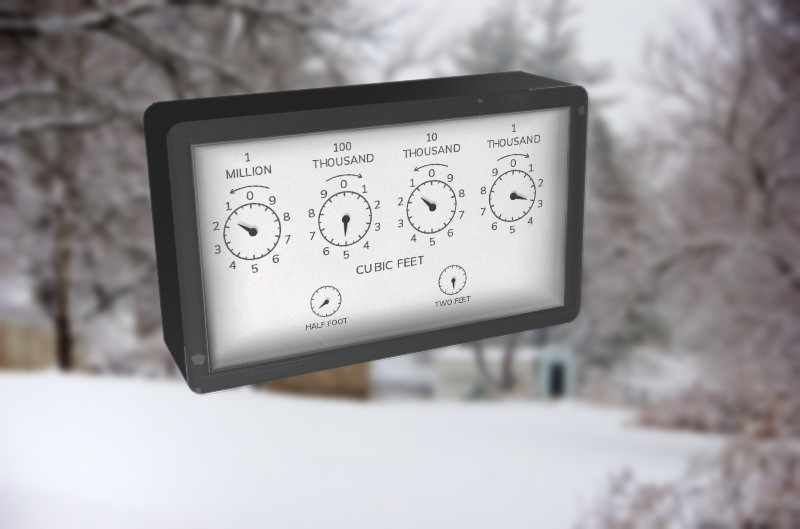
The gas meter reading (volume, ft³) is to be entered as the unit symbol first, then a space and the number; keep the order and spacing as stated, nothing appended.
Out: ft³ 151300
